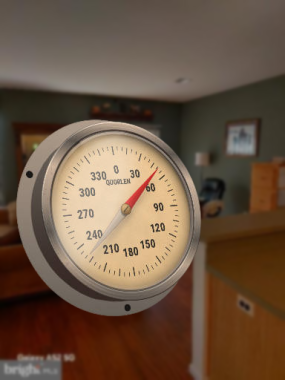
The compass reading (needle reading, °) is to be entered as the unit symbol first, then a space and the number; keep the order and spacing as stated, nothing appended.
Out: ° 50
